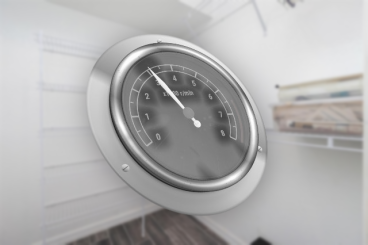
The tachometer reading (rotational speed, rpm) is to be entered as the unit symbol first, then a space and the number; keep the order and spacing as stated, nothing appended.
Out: rpm 3000
